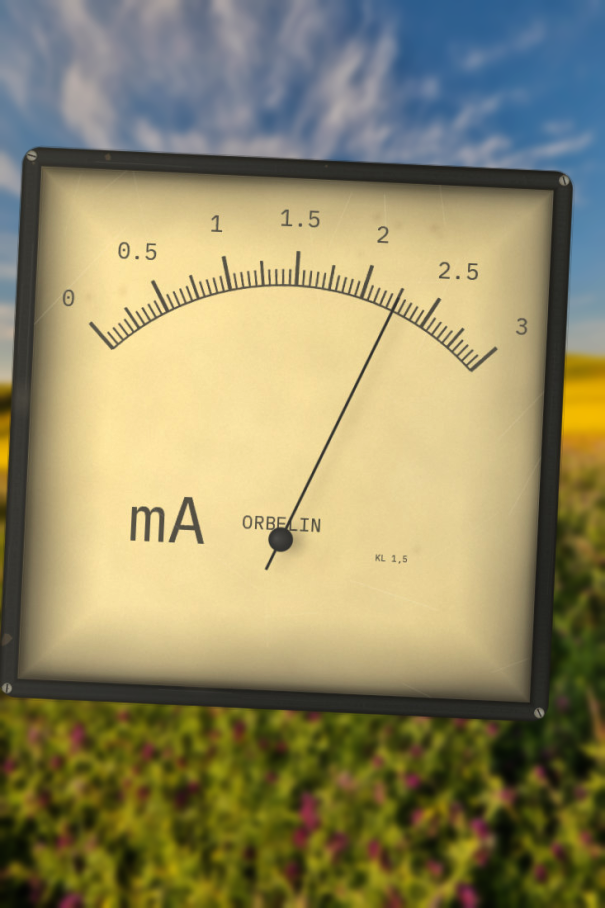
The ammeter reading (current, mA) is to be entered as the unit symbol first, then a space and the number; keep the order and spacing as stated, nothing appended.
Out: mA 2.25
